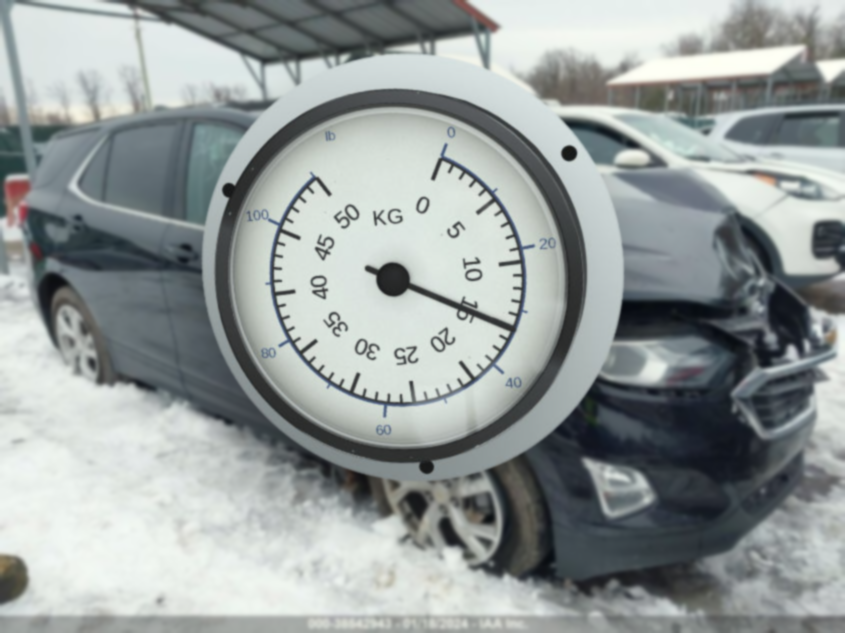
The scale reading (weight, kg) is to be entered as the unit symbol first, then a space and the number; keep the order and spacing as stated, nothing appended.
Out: kg 15
